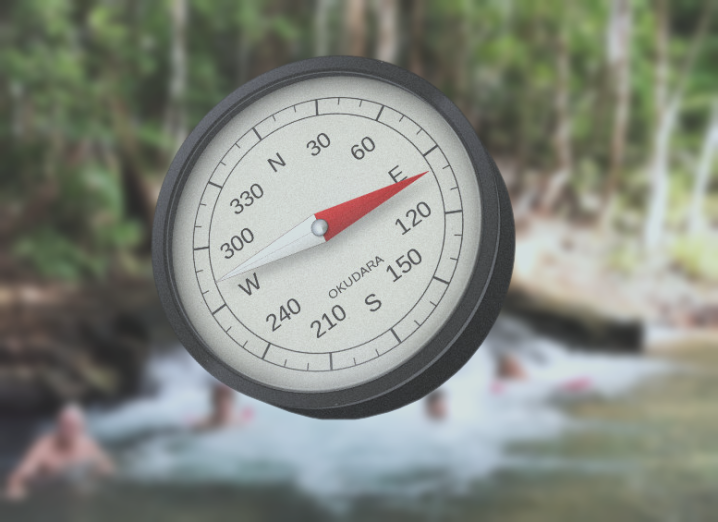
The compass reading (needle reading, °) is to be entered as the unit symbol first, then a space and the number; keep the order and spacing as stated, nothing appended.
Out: ° 100
